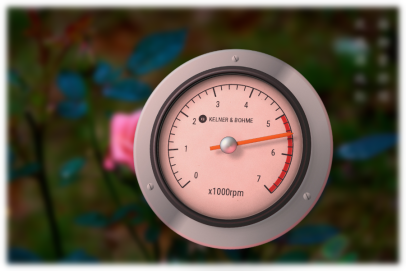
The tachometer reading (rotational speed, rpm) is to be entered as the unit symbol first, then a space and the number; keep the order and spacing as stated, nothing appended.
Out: rpm 5500
